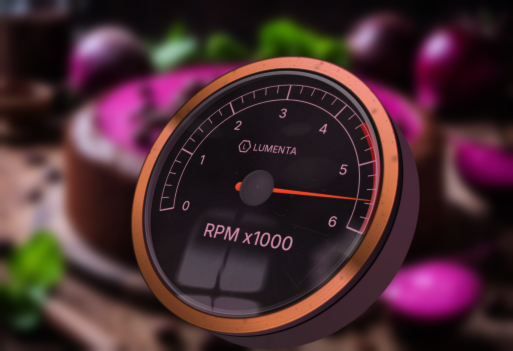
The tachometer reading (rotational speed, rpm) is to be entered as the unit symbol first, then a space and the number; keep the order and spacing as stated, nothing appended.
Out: rpm 5600
